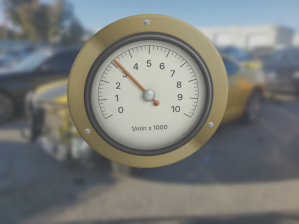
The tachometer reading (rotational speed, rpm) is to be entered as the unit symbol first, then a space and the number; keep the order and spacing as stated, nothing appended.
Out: rpm 3200
